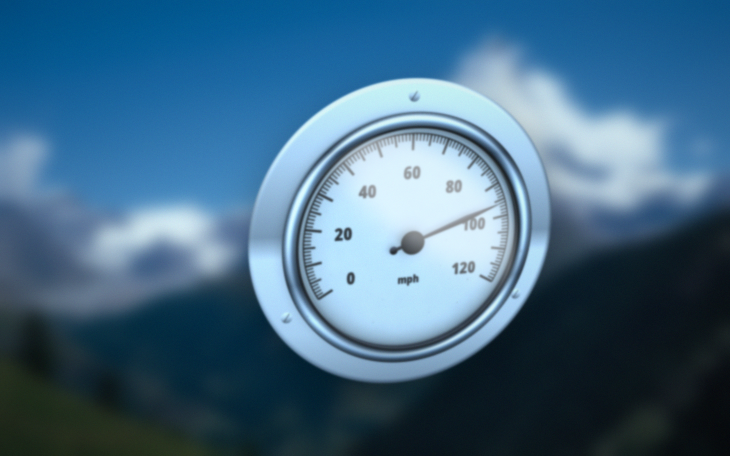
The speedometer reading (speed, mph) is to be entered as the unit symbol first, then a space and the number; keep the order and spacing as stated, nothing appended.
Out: mph 95
